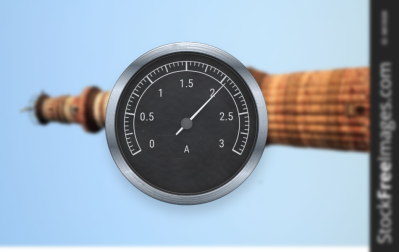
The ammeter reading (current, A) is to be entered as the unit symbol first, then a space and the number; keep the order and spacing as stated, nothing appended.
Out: A 2.05
